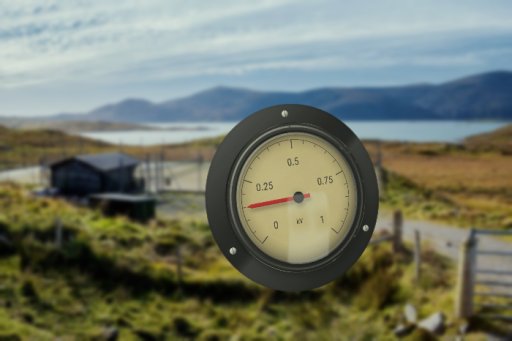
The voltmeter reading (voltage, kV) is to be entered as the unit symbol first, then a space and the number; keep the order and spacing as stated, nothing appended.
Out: kV 0.15
